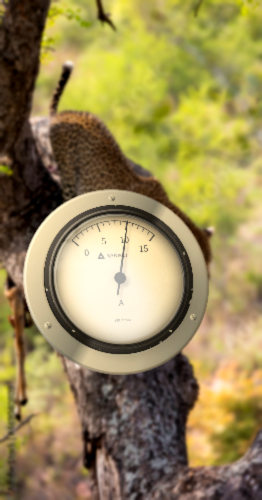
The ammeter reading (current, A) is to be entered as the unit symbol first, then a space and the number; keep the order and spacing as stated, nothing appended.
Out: A 10
